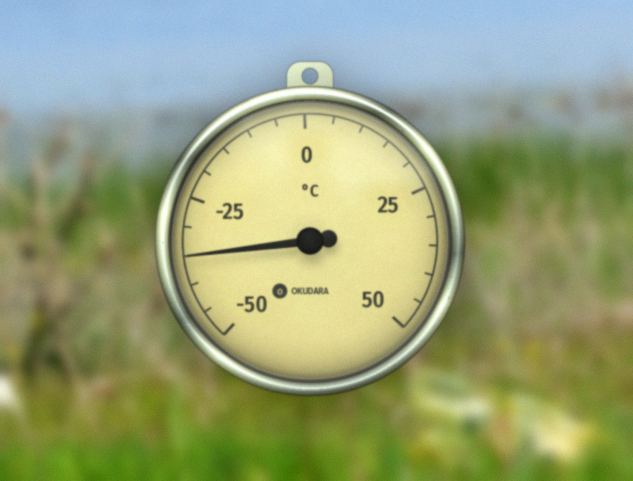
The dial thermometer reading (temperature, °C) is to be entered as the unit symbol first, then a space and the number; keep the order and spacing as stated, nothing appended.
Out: °C -35
